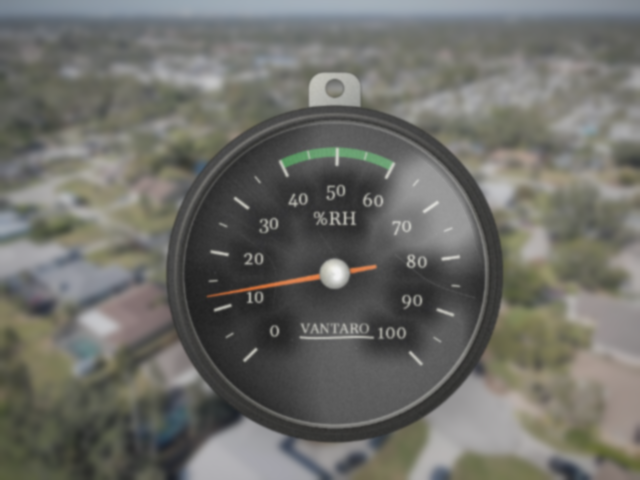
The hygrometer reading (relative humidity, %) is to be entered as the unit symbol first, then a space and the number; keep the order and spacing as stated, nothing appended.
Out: % 12.5
